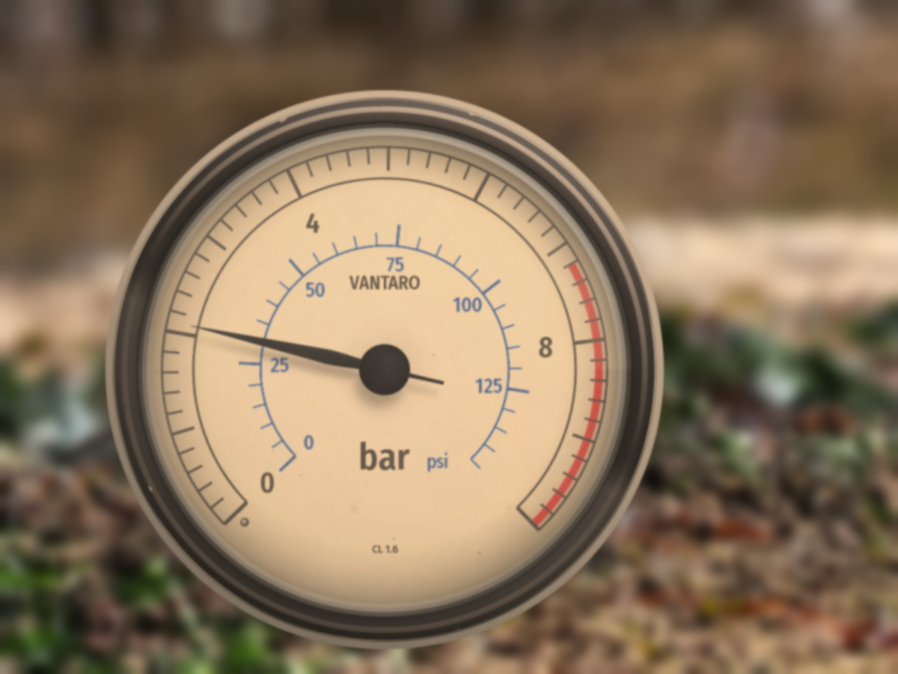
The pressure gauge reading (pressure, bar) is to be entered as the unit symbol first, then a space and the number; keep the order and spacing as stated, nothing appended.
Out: bar 2.1
